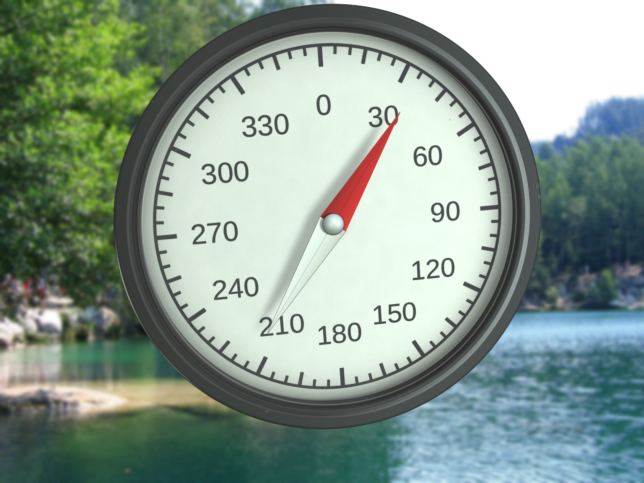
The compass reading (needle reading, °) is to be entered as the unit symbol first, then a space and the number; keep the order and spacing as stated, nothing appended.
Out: ° 35
